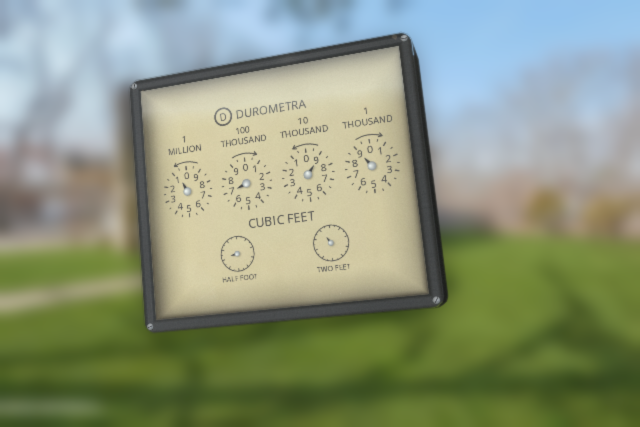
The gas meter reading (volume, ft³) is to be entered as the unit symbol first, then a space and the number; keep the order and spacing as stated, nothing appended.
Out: ft³ 68900
